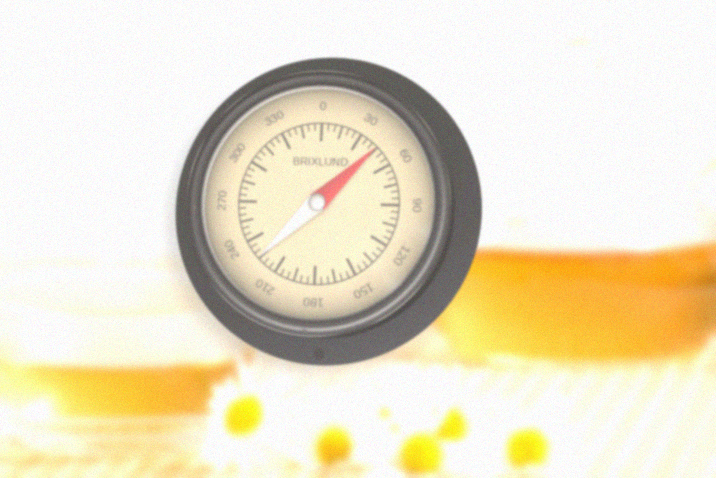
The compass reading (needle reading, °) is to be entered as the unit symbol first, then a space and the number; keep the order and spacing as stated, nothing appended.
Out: ° 45
